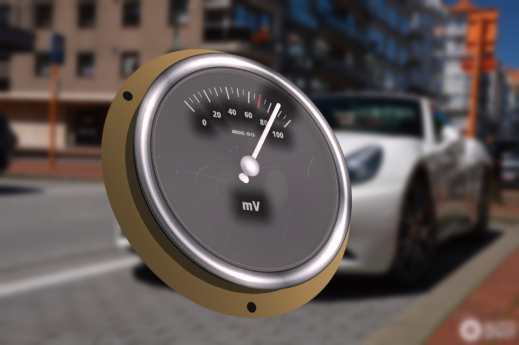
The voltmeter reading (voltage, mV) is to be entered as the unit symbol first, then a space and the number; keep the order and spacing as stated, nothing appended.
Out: mV 85
